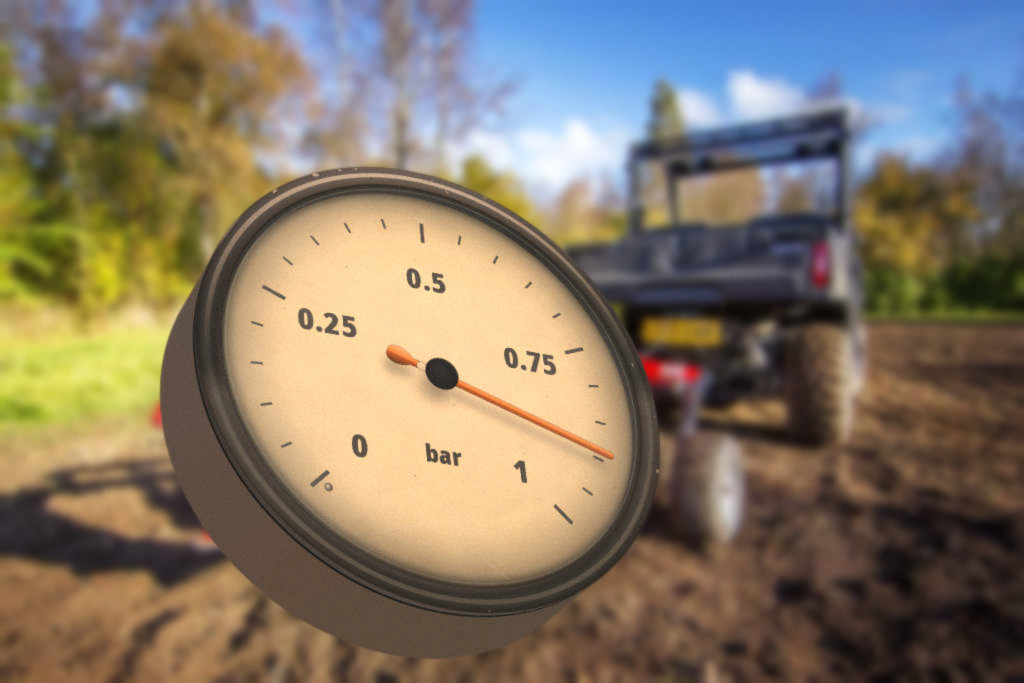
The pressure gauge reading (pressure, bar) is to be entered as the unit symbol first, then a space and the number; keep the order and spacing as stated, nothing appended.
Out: bar 0.9
